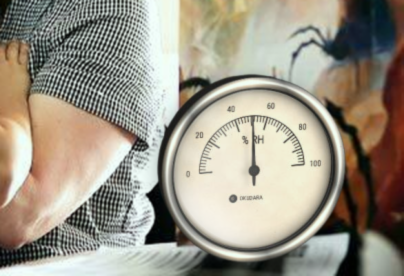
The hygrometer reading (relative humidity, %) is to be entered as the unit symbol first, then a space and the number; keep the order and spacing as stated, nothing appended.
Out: % 50
